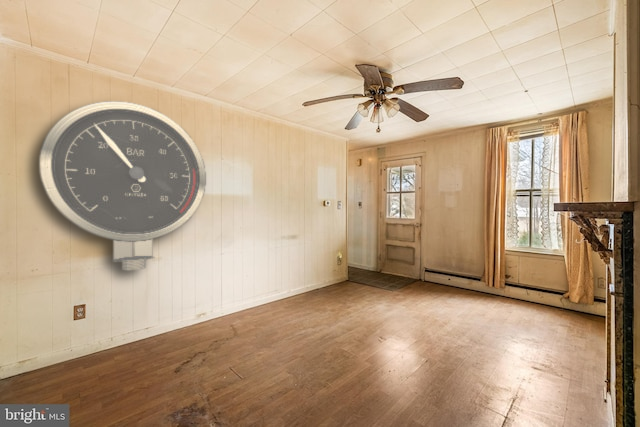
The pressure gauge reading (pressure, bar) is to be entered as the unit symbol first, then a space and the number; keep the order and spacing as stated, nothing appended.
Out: bar 22
